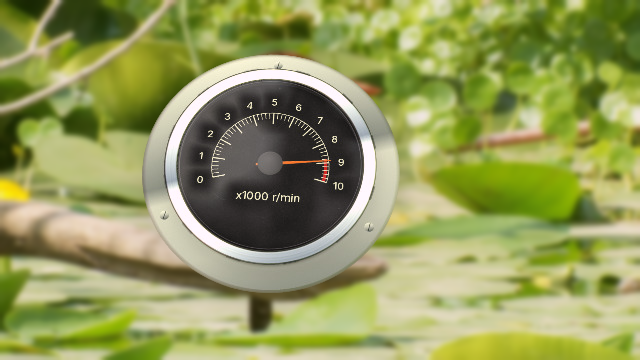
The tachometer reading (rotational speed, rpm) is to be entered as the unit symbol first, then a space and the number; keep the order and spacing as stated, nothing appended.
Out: rpm 9000
